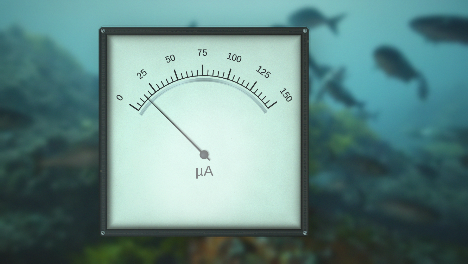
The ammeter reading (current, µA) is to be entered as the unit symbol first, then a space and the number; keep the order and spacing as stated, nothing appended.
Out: µA 15
